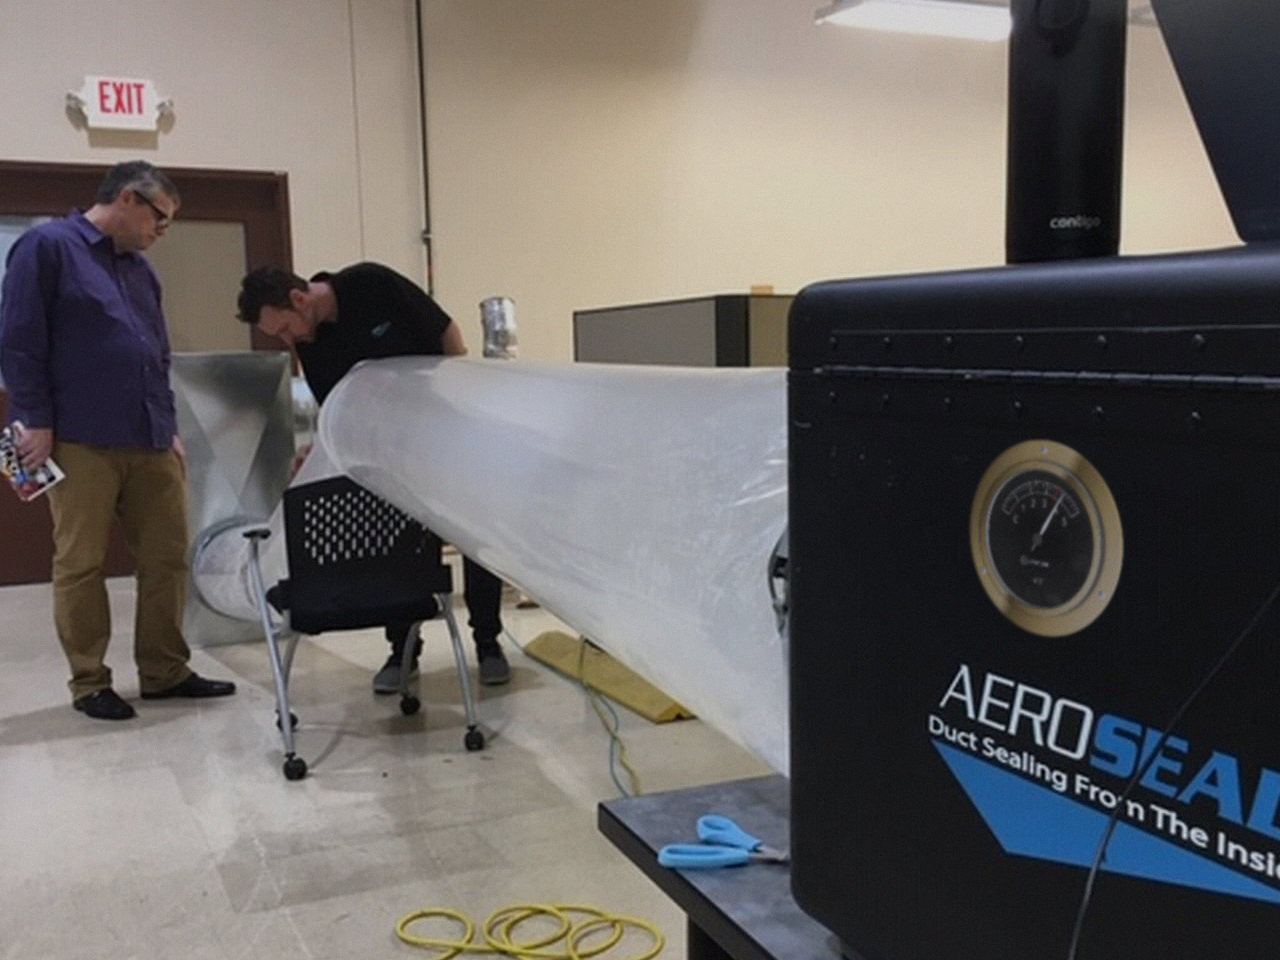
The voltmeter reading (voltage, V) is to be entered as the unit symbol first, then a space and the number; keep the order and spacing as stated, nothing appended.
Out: V 4
